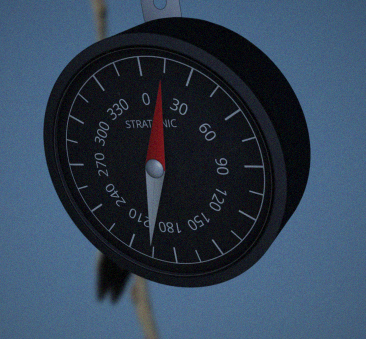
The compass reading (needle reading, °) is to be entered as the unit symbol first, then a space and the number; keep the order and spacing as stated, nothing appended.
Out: ° 15
